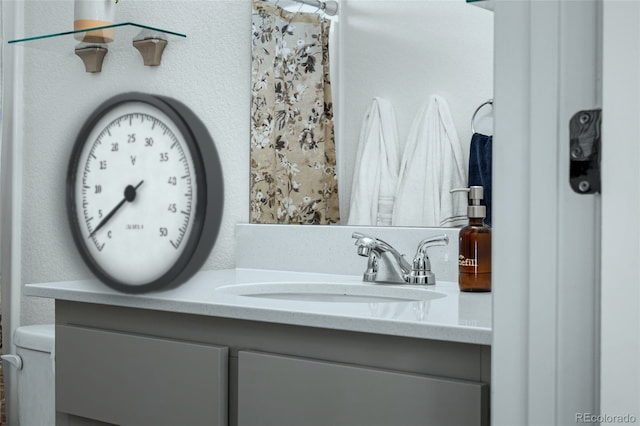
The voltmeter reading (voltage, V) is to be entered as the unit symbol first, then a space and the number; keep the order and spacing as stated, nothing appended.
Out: V 2.5
